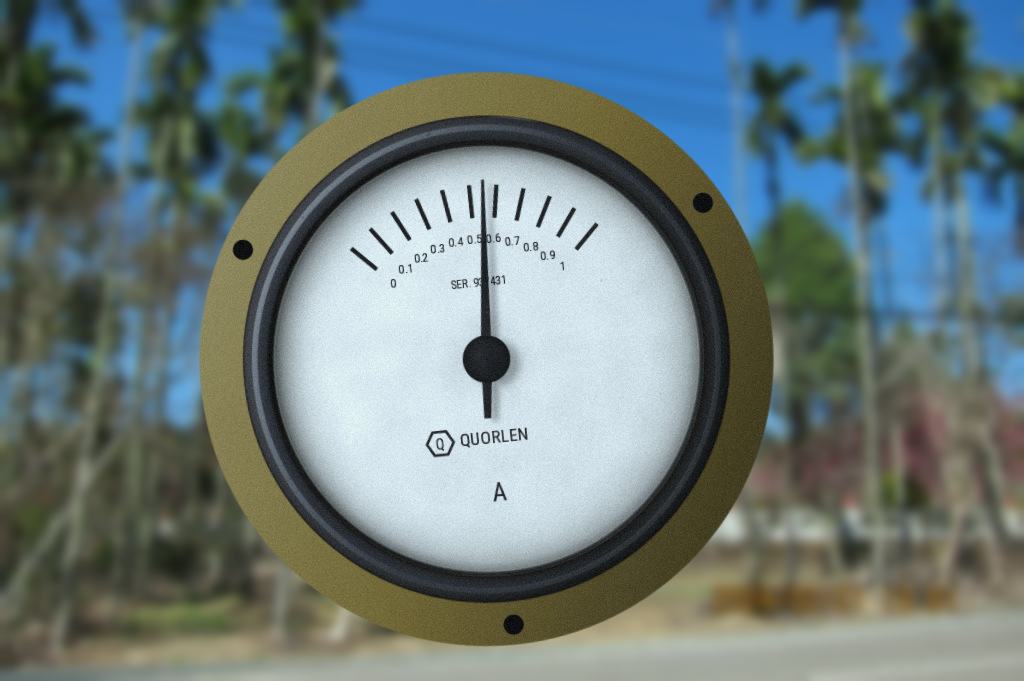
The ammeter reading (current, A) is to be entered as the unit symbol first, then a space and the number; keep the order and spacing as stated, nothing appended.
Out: A 0.55
